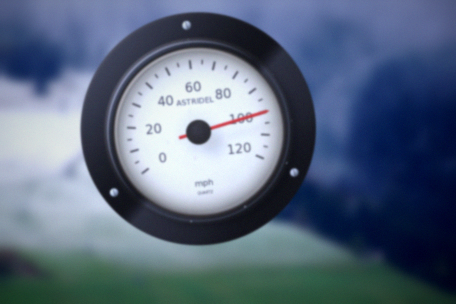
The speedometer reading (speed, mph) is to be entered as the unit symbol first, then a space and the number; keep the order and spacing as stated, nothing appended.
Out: mph 100
